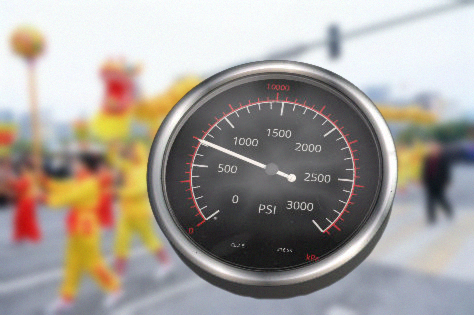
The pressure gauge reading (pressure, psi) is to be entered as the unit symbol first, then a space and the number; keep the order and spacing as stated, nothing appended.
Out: psi 700
